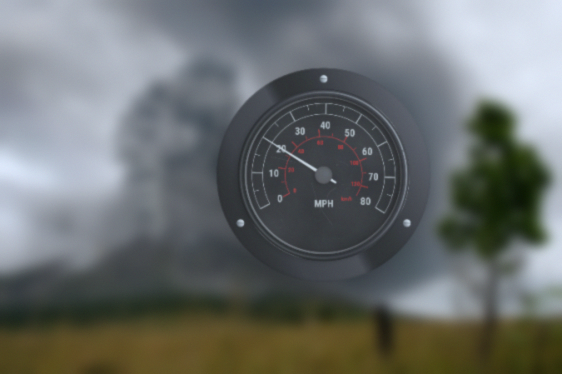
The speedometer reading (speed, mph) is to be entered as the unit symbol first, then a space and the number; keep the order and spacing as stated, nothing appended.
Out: mph 20
